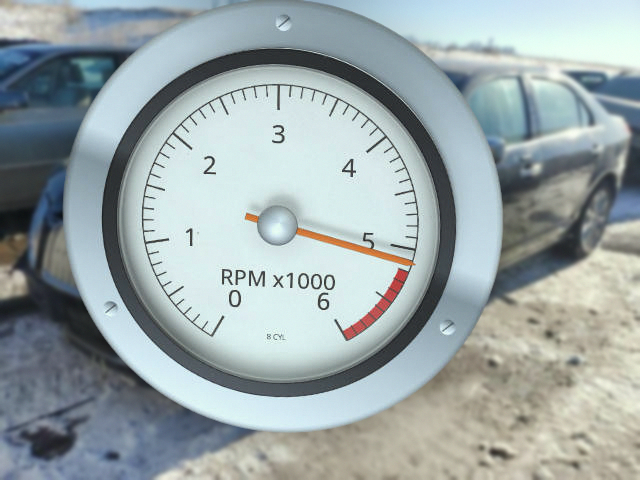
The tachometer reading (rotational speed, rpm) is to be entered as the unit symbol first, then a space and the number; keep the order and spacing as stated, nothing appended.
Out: rpm 5100
